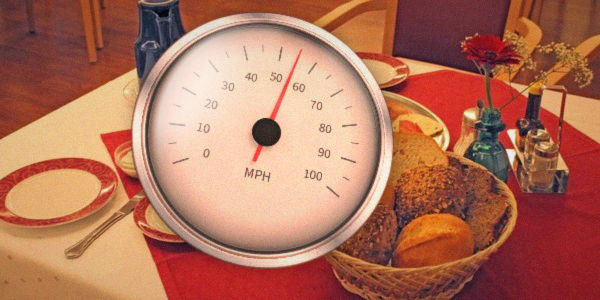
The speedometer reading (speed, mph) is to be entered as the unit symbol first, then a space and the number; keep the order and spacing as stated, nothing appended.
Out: mph 55
